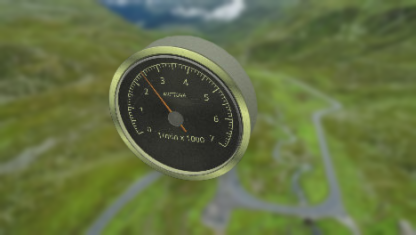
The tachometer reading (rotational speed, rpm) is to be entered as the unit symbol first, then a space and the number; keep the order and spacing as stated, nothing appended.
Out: rpm 2500
